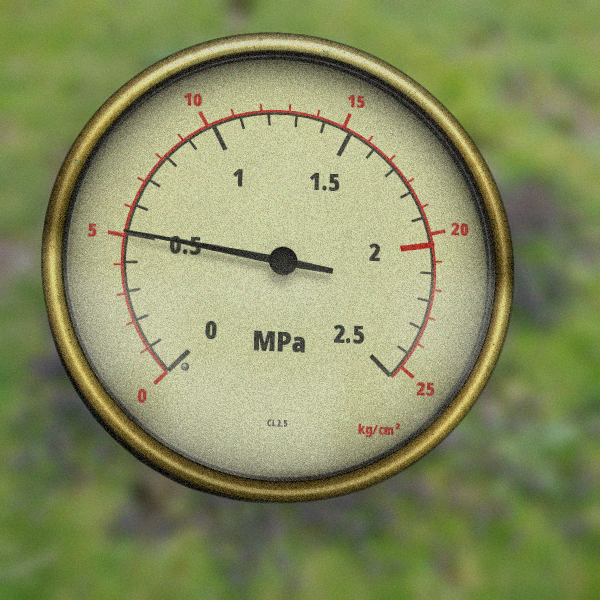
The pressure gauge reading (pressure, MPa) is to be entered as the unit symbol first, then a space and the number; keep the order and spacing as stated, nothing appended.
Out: MPa 0.5
